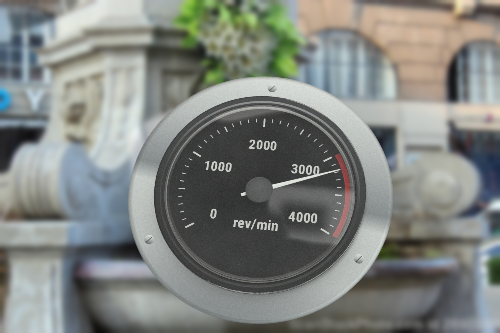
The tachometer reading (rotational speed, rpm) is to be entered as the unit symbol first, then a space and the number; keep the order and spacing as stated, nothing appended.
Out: rpm 3200
